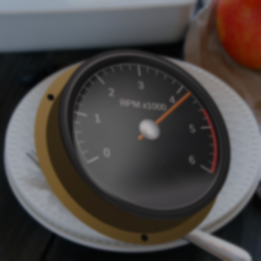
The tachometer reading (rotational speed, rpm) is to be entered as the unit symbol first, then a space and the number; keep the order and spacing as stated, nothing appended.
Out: rpm 4200
